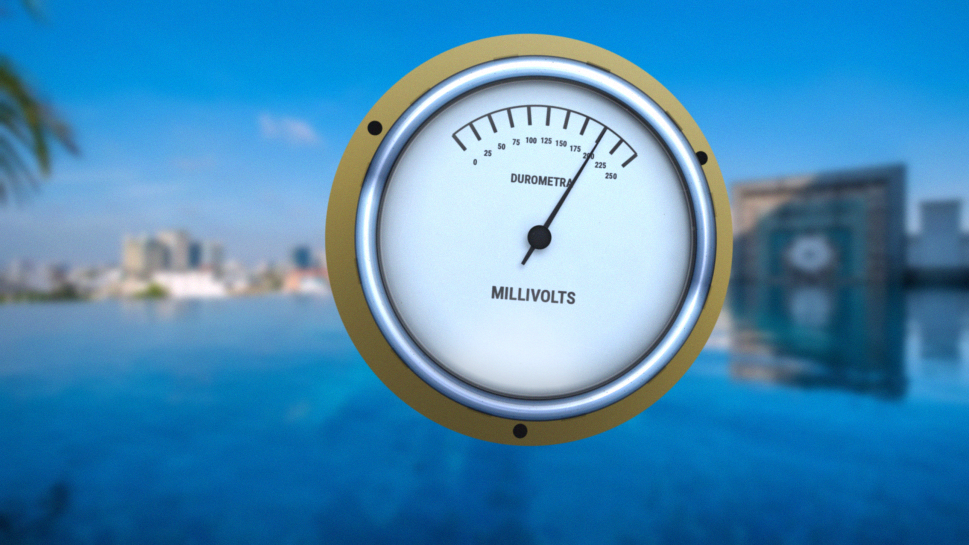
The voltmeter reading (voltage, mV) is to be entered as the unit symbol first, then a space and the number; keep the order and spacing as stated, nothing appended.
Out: mV 200
